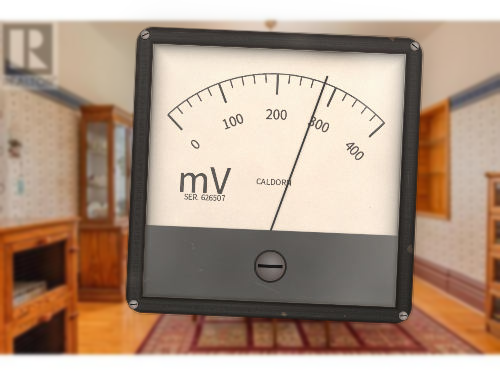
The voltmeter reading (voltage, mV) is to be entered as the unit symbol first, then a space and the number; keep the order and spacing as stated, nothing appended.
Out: mV 280
